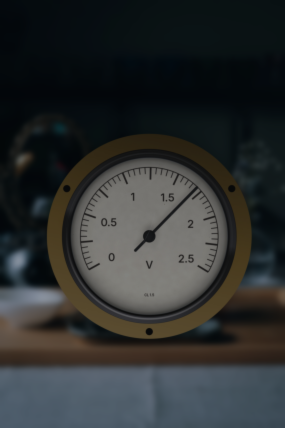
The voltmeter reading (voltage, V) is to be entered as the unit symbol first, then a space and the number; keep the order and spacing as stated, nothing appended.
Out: V 1.7
